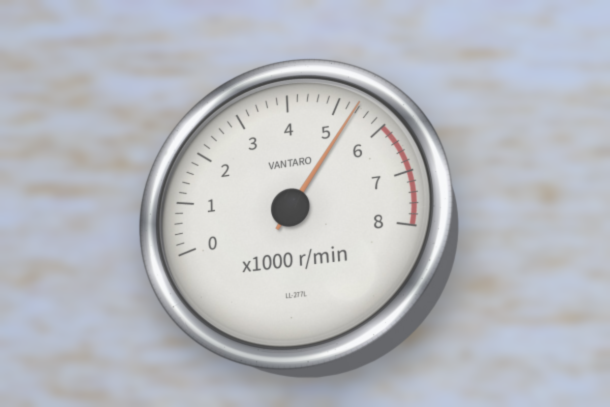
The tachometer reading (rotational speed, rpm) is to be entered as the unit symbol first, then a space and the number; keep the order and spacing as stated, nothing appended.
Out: rpm 5400
